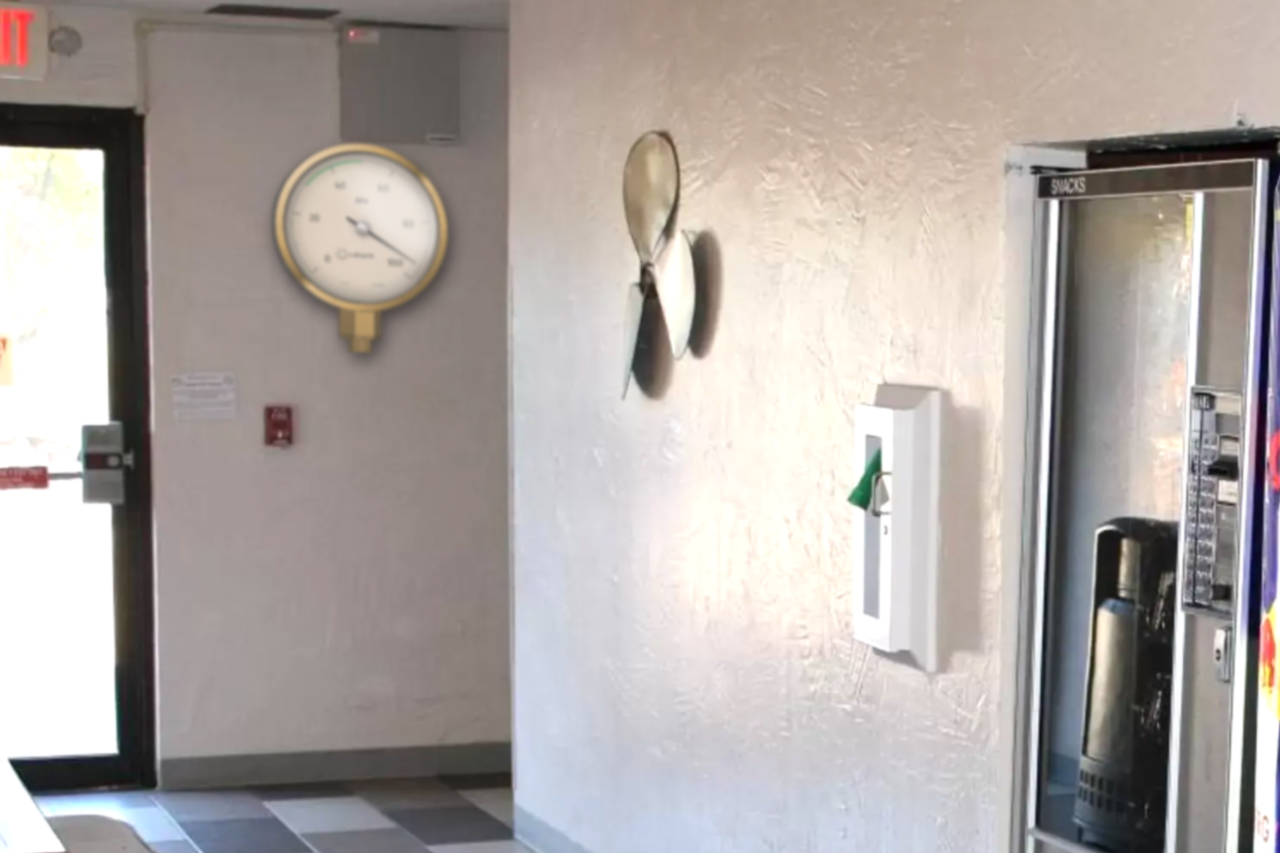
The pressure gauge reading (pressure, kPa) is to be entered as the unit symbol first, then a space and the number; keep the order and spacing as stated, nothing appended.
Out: kPa 95
